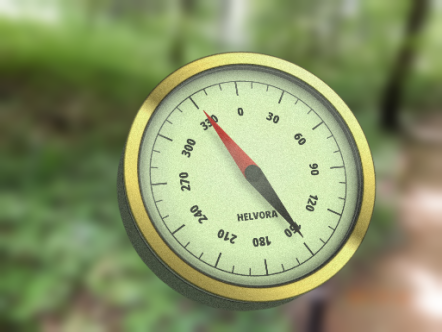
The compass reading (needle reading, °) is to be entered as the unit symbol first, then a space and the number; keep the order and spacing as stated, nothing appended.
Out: ° 330
